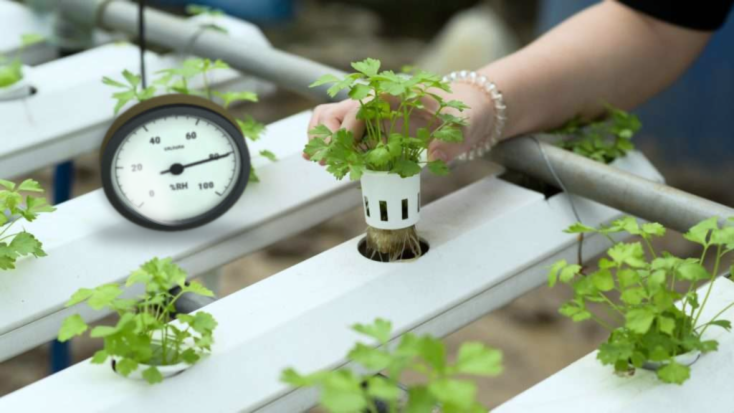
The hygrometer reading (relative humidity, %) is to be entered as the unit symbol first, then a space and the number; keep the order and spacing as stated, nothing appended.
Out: % 80
